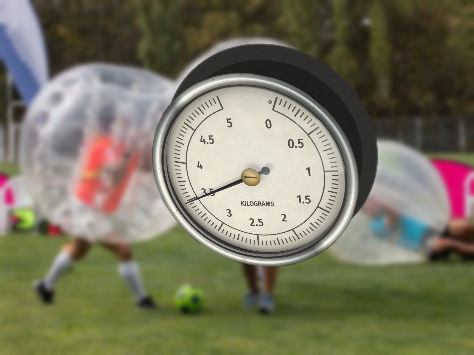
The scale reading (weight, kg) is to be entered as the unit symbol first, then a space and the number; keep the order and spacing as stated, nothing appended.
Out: kg 3.5
